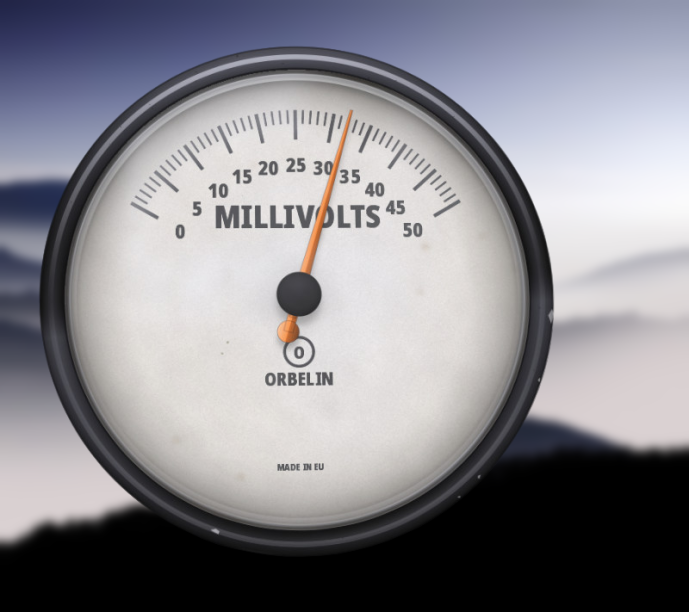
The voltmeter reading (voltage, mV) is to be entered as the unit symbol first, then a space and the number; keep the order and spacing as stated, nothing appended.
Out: mV 32
